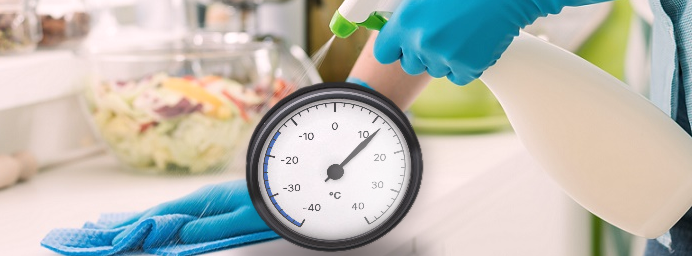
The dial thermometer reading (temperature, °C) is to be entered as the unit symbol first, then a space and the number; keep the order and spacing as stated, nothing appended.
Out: °C 12
